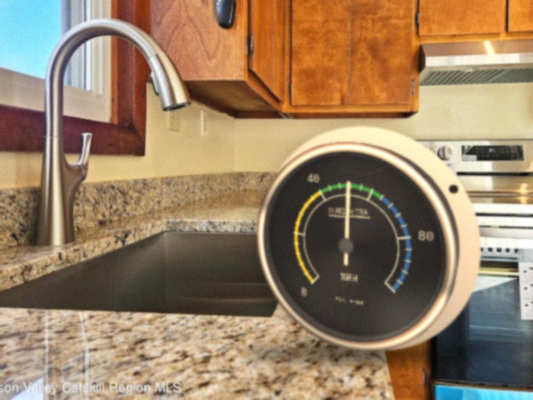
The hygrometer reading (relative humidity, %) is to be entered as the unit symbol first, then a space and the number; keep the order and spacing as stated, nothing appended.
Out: % 52
